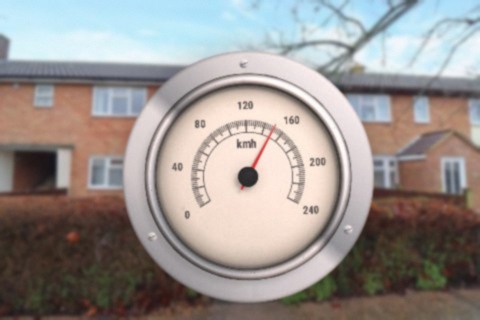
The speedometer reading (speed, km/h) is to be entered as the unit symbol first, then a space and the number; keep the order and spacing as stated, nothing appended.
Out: km/h 150
